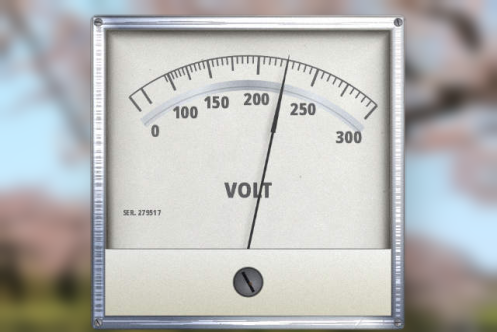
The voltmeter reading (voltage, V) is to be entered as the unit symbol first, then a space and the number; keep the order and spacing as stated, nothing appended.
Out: V 225
